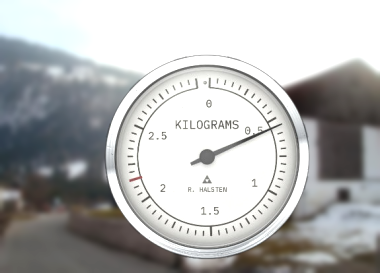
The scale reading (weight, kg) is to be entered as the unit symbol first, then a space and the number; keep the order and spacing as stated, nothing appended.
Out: kg 0.55
